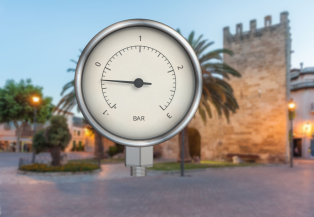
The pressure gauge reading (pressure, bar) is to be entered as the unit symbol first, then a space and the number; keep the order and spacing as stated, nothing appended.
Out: bar -0.3
